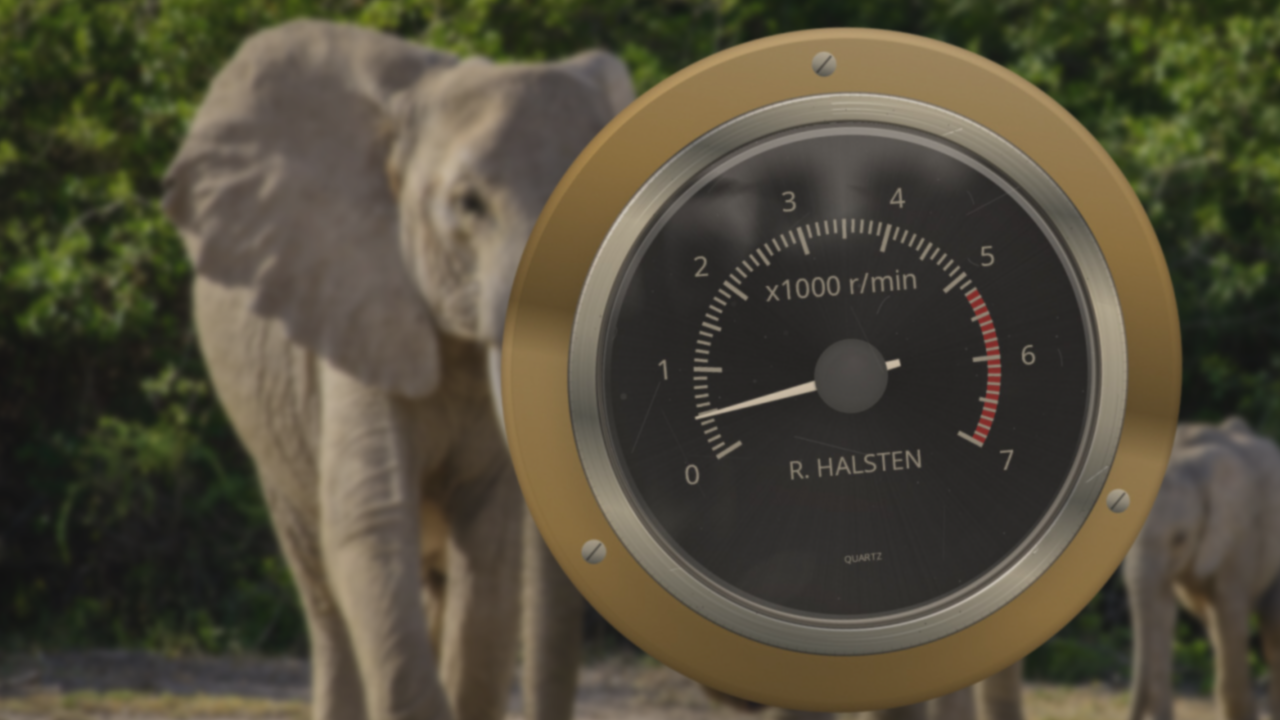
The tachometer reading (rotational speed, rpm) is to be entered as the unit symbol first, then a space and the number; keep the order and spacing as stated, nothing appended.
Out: rpm 500
